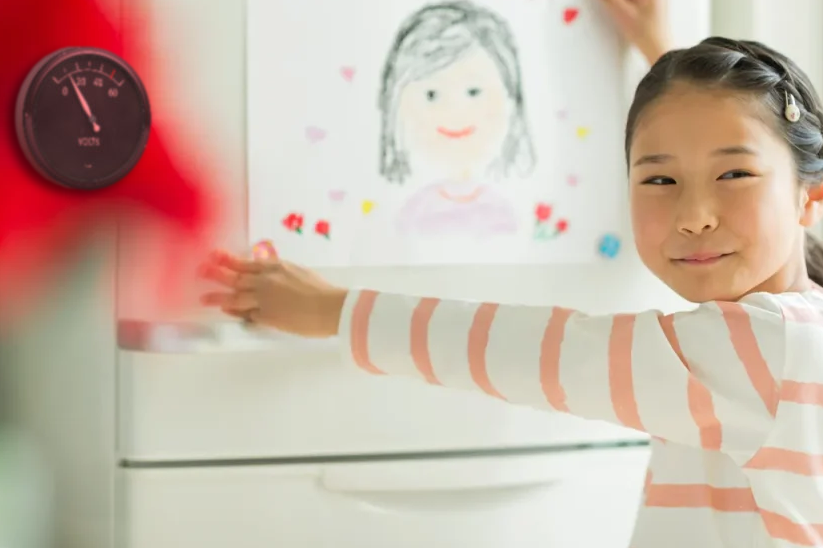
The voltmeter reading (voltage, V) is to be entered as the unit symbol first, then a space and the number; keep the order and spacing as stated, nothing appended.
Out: V 10
